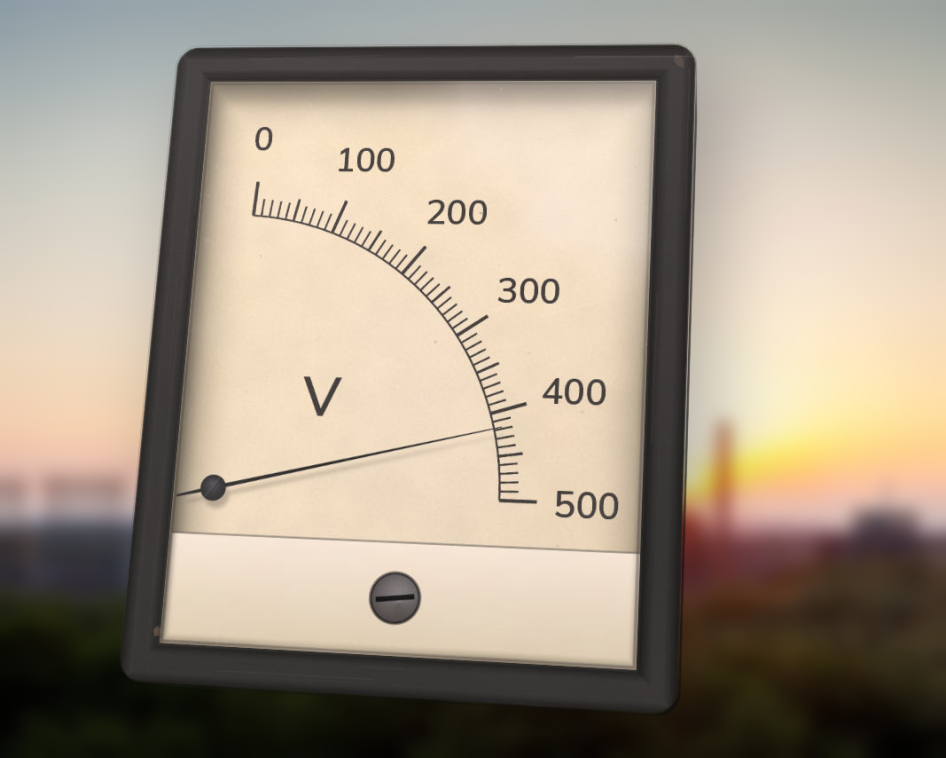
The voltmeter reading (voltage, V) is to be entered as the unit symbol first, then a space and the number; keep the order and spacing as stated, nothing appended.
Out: V 420
